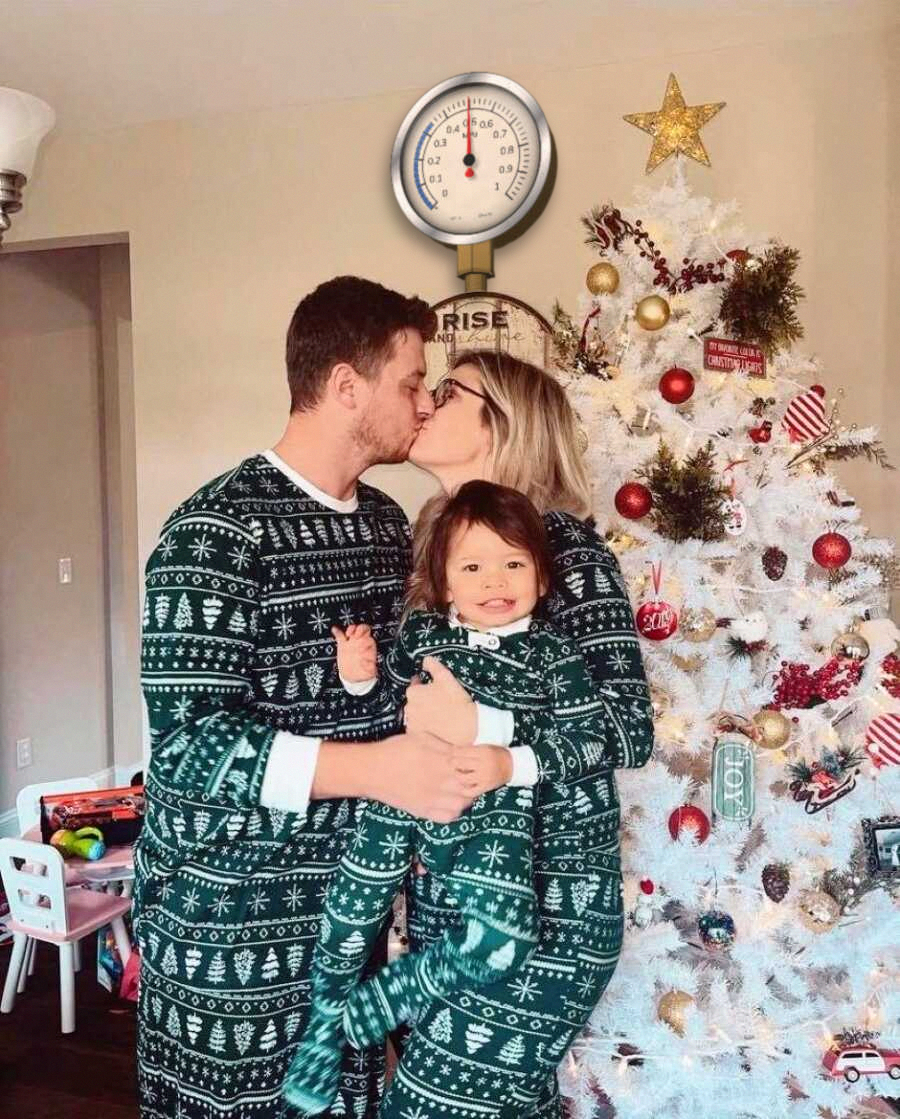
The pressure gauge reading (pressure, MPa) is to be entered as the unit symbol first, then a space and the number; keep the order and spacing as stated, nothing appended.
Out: MPa 0.5
